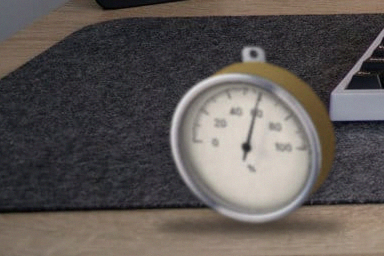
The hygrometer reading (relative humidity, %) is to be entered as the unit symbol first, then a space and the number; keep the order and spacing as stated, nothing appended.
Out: % 60
